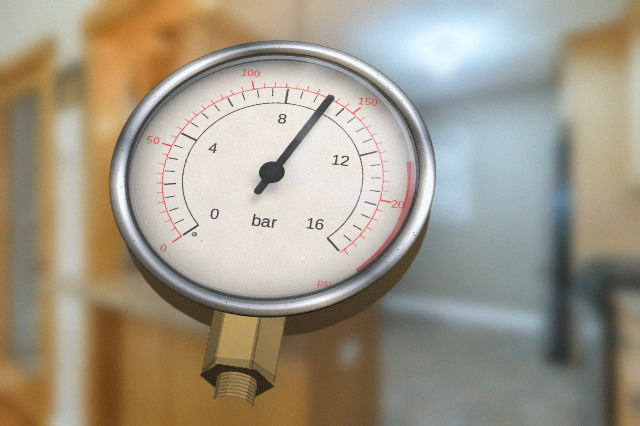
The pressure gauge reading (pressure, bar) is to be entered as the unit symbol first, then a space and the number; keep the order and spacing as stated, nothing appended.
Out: bar 9.5
